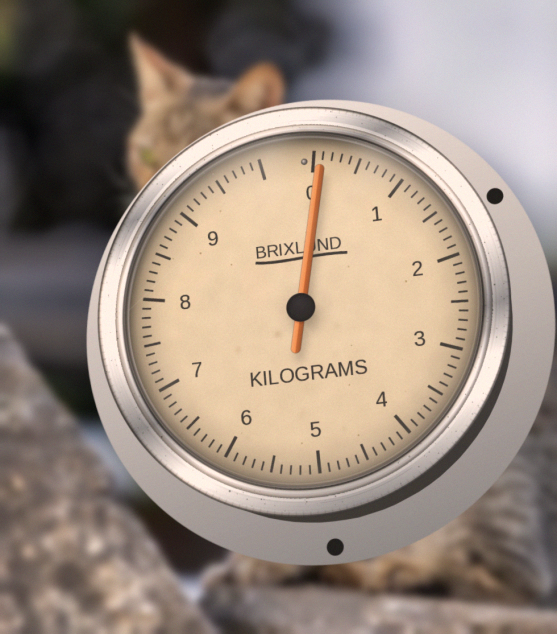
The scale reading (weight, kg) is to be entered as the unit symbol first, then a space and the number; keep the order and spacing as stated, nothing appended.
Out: kg 0.1
